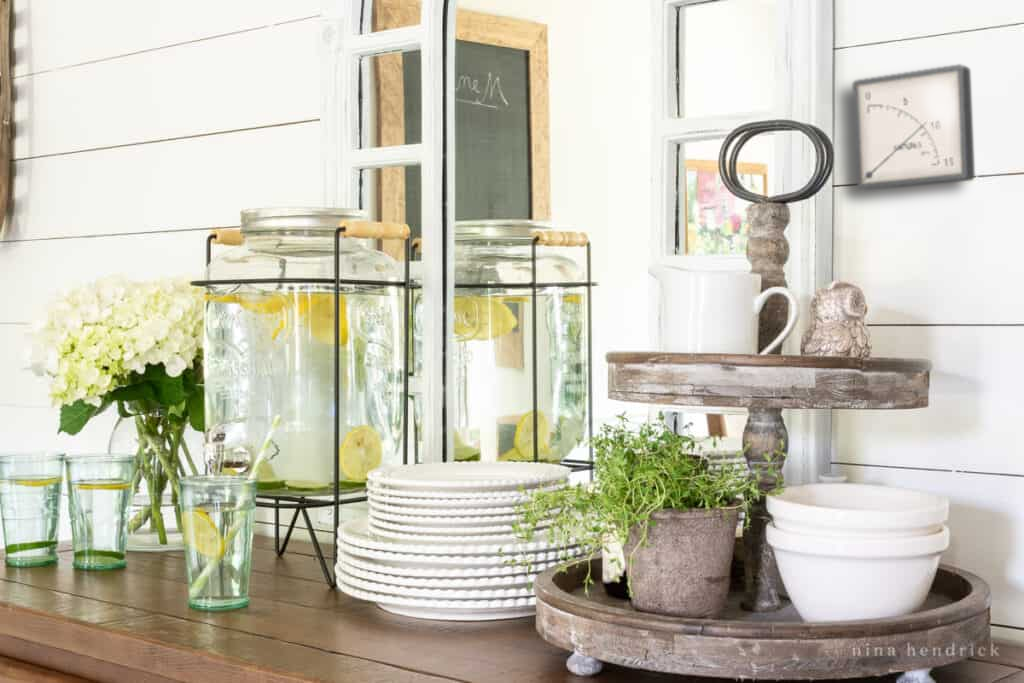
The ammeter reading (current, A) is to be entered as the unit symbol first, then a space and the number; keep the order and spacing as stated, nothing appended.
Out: A 9
